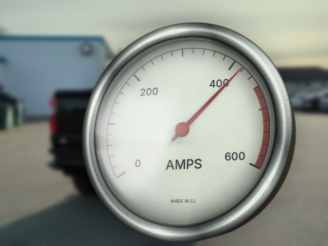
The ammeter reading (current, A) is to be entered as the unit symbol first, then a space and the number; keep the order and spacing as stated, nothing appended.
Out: A 420
